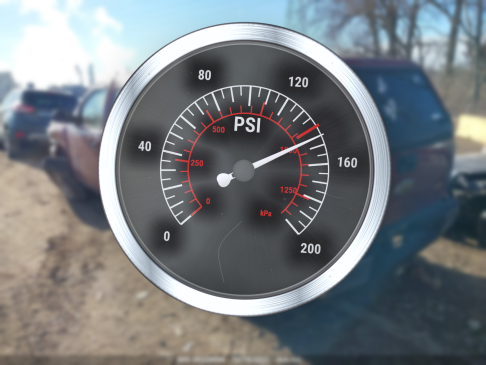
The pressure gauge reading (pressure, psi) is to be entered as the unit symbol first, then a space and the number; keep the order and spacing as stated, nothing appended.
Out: psi 145
